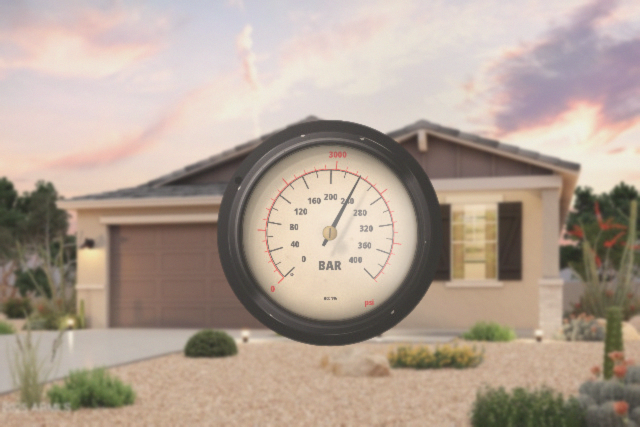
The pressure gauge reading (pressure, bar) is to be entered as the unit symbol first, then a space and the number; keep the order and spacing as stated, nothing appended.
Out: bar 240
